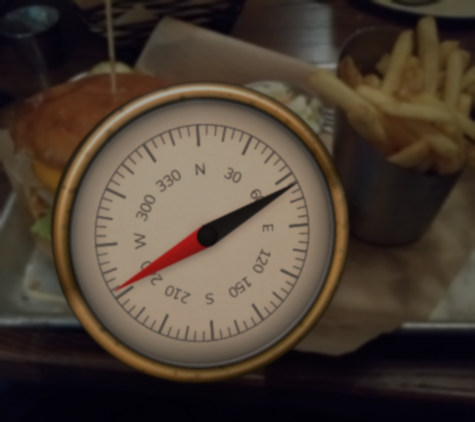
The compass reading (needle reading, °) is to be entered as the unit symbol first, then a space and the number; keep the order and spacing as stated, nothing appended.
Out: ° 245
